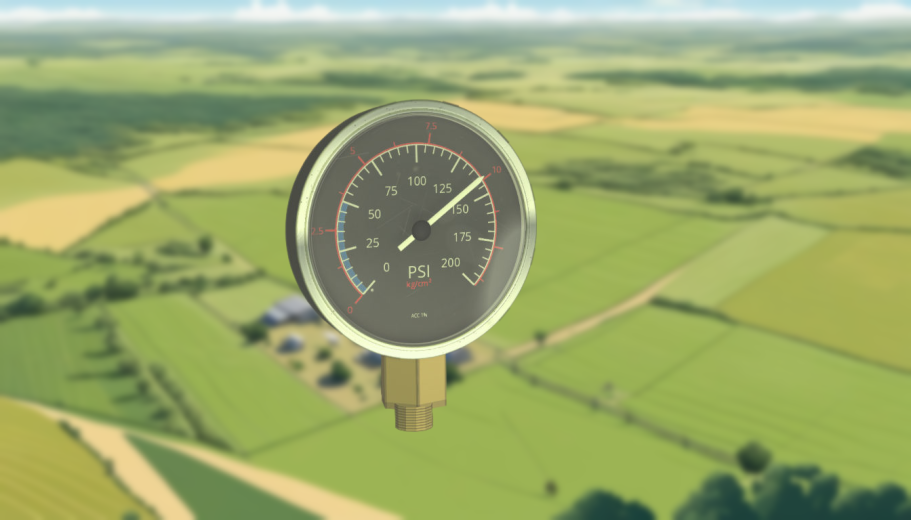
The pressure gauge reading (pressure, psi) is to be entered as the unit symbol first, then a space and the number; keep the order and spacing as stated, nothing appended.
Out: psi 140
